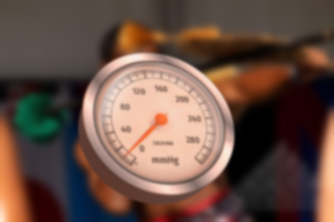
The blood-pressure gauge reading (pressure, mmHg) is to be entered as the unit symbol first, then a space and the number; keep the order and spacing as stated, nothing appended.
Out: mmHg 10
